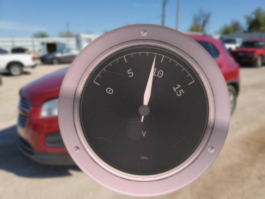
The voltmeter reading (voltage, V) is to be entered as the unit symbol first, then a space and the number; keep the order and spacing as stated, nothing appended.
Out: V 9
